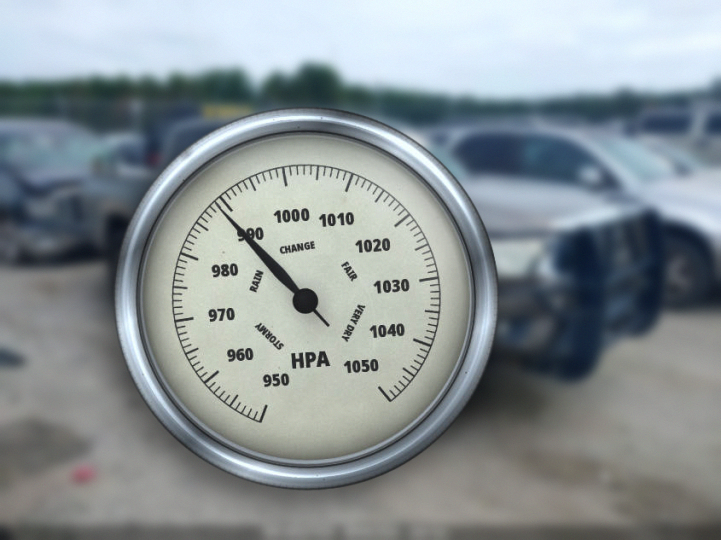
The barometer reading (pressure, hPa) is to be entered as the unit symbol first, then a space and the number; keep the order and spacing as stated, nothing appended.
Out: hPa 989
